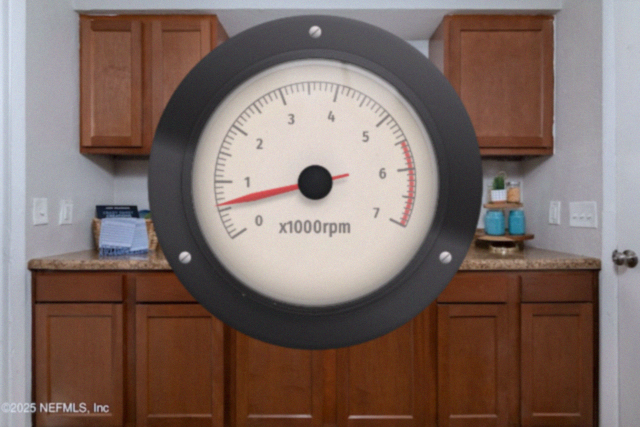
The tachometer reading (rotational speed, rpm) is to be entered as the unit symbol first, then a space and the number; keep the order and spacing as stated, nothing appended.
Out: rpm 600
